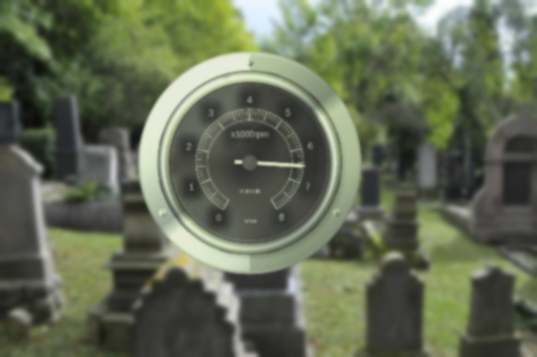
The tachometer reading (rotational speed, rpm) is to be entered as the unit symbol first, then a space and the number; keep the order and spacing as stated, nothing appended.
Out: rpm 6500
